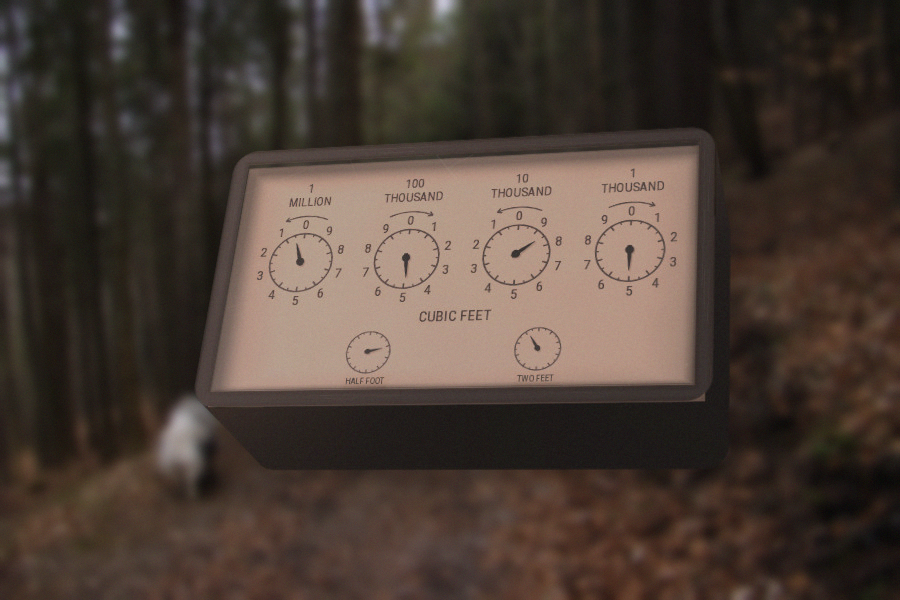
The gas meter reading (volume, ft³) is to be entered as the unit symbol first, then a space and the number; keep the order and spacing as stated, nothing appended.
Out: ft³ 48500
